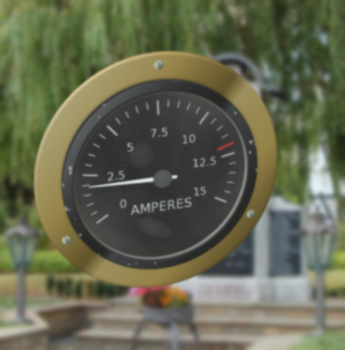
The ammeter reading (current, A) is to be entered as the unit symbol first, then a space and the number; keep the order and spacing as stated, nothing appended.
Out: A 2
